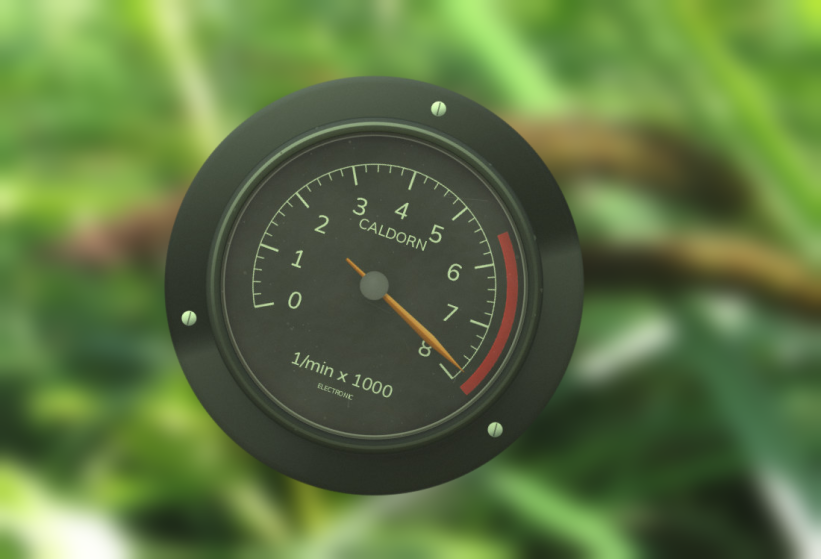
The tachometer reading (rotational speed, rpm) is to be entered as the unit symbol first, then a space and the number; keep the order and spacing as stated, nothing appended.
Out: rpm 7800
